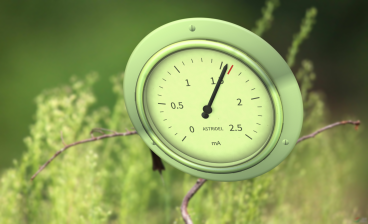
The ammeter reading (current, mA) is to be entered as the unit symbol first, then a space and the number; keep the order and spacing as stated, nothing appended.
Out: mA 1.55
